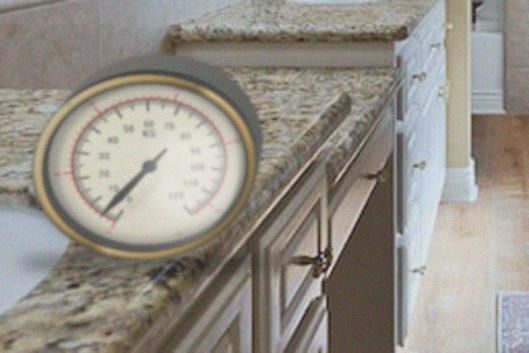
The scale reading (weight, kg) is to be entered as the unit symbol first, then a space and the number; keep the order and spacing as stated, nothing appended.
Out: kg 5
